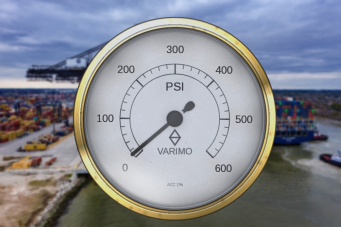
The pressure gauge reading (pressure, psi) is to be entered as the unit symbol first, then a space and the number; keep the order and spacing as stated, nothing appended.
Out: psi 10
